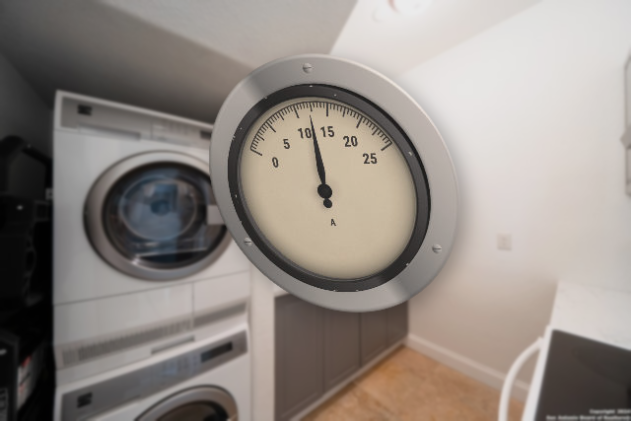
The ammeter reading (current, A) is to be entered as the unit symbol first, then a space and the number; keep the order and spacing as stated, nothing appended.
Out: A 12.5
